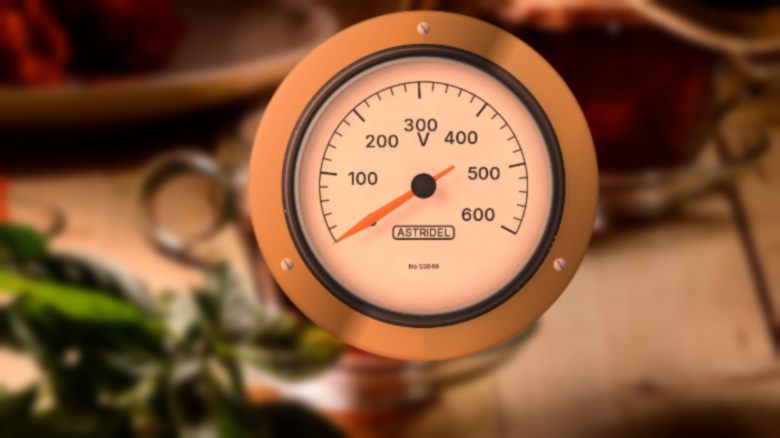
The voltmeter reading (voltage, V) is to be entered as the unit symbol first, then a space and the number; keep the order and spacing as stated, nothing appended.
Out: V 0
